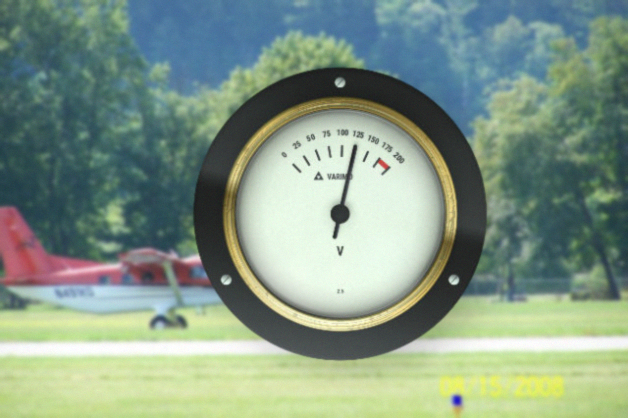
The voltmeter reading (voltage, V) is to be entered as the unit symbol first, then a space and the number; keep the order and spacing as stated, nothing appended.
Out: V 125
